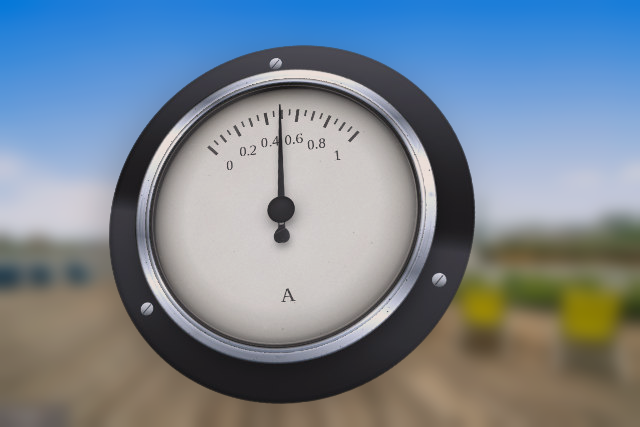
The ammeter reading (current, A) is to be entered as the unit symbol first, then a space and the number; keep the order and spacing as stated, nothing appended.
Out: A 0.5
